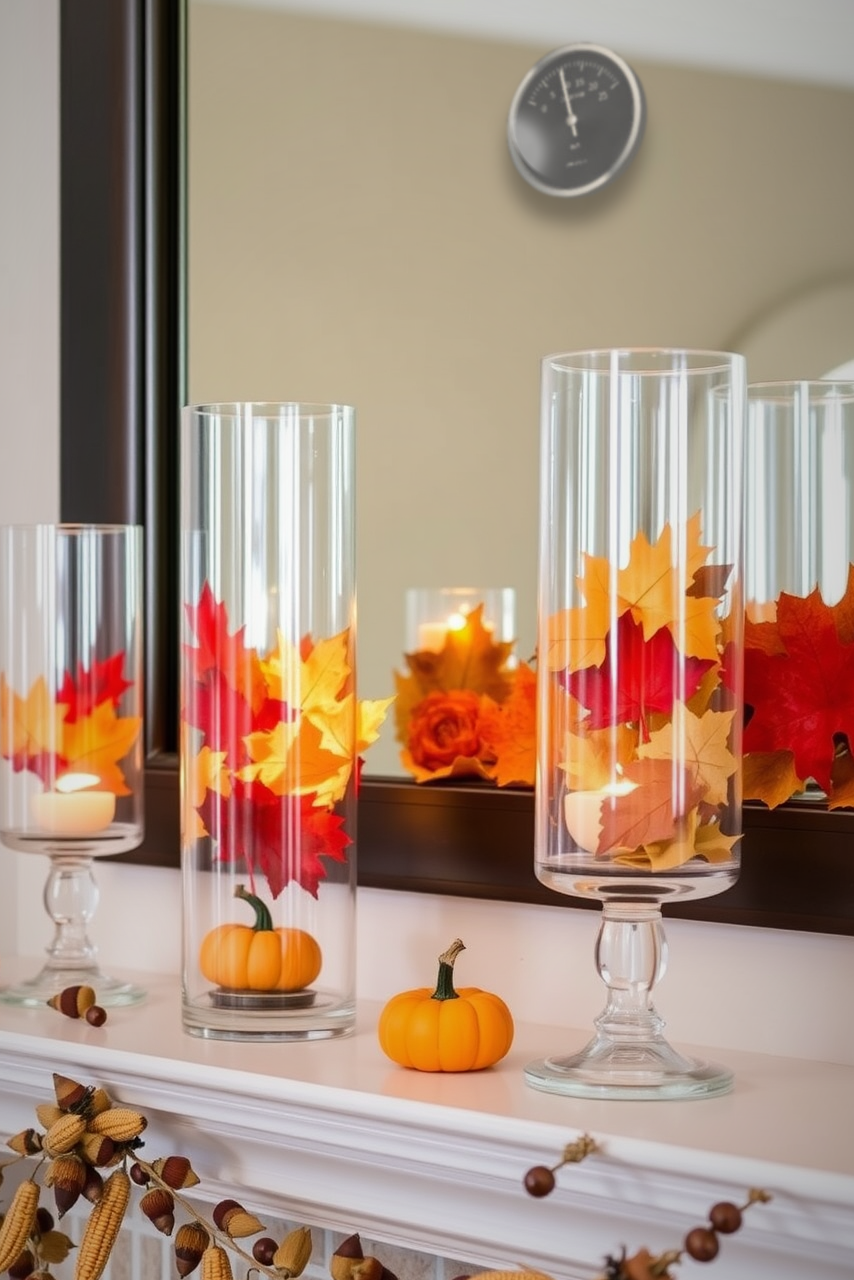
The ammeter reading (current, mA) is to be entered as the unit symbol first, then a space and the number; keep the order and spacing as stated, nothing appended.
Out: mA 10
